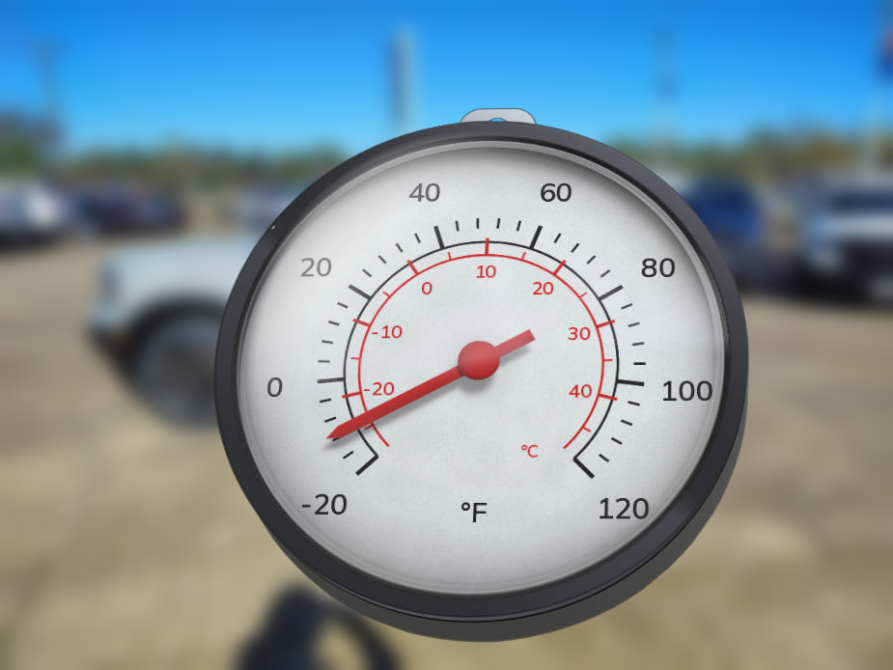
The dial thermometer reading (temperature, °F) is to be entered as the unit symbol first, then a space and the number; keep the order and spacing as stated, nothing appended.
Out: °F -12
